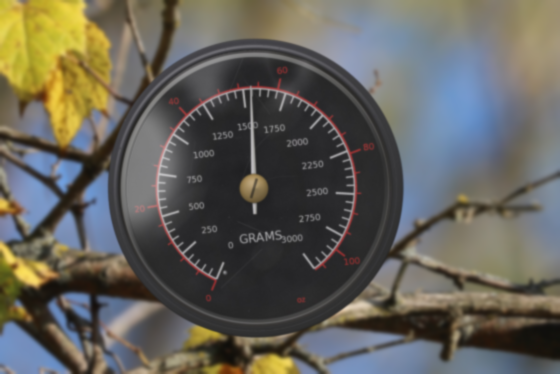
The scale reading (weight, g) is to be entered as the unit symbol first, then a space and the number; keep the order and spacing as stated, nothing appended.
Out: g 1550
